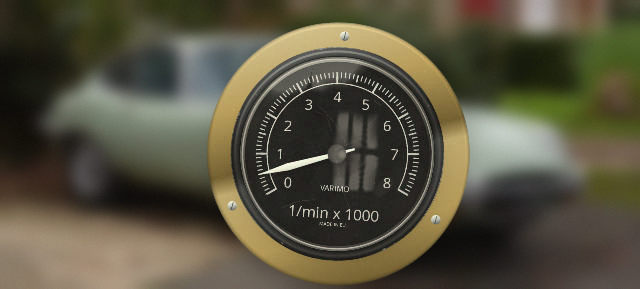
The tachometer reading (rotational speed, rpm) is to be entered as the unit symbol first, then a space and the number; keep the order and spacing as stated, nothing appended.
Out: rpm 500
